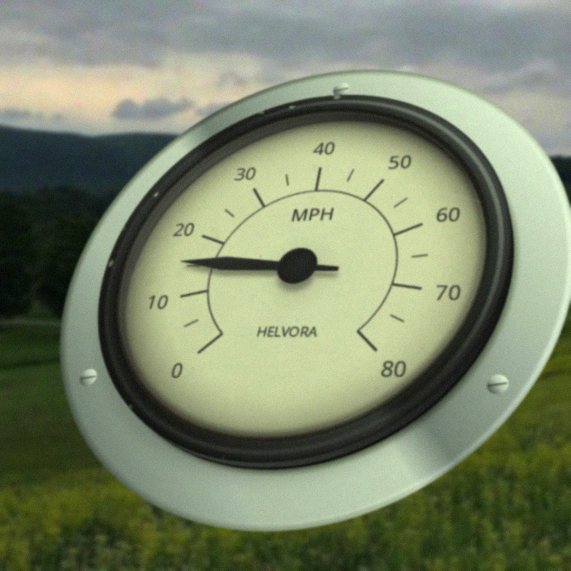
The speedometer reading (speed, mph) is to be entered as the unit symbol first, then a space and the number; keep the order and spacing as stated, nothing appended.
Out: mph 15
